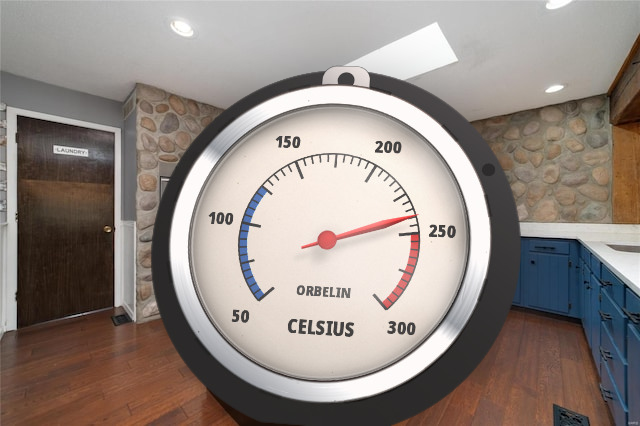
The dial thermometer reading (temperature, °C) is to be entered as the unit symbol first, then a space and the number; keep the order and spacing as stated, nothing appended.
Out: °C 240
